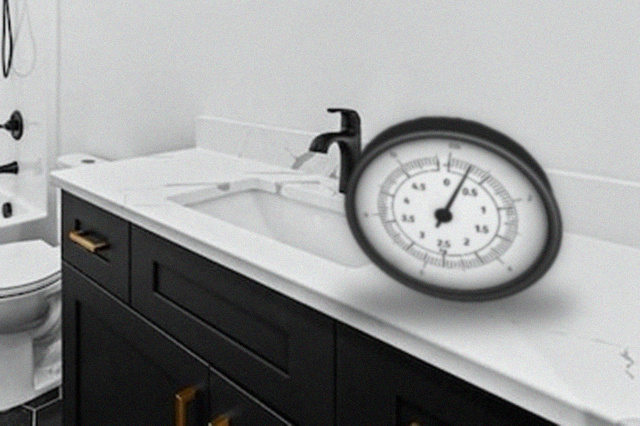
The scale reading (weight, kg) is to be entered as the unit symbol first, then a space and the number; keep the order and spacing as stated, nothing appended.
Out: kg 0.25
